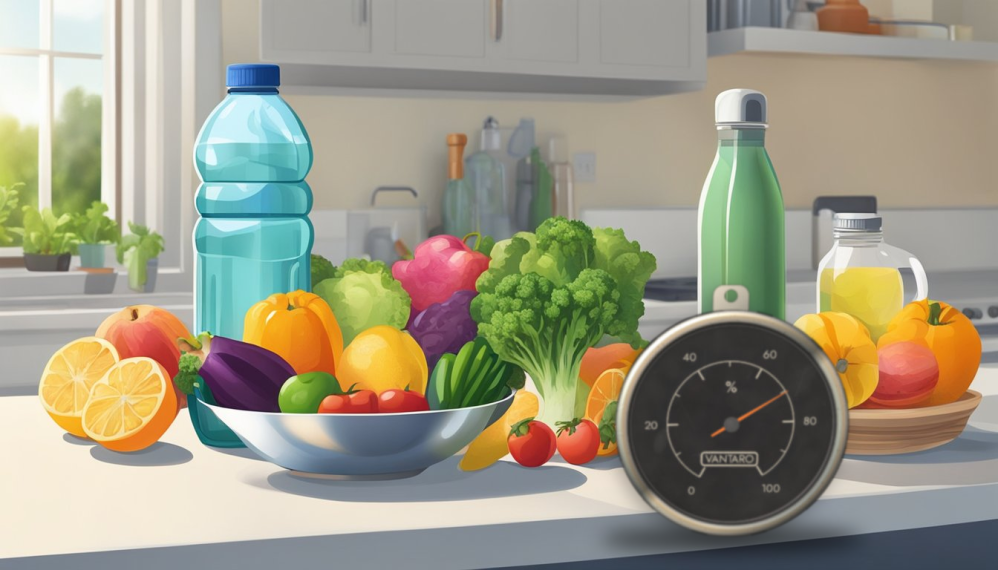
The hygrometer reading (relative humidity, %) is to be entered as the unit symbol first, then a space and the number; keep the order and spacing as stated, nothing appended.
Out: % 70
